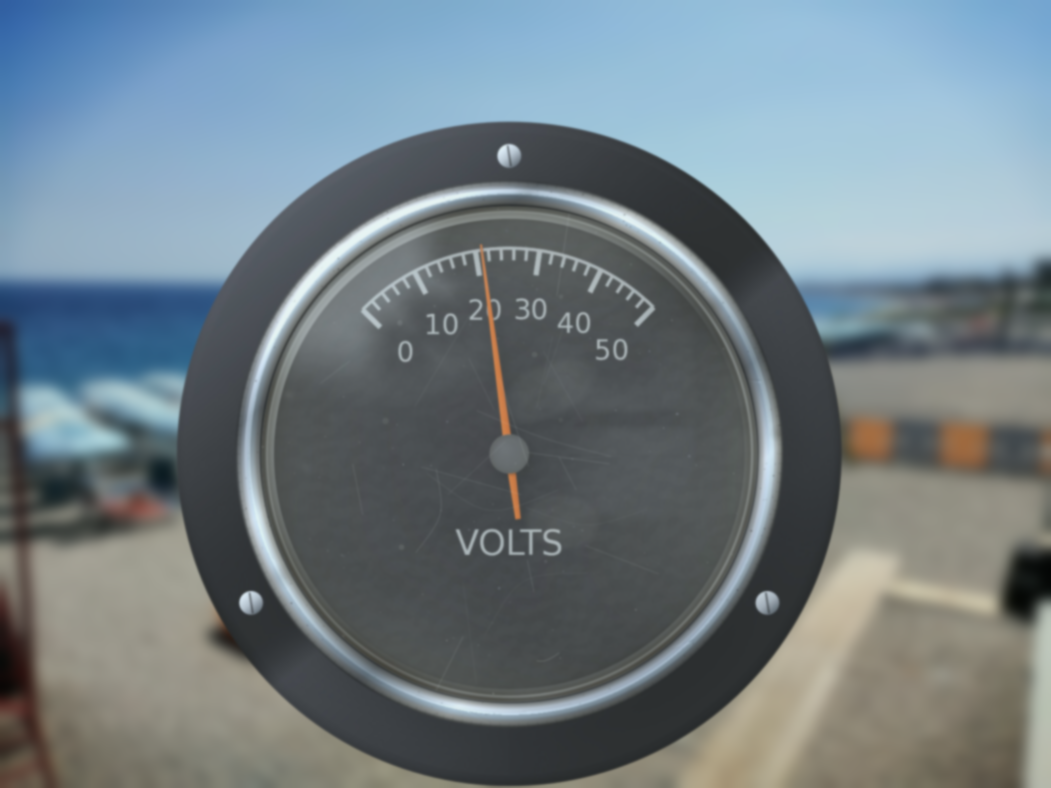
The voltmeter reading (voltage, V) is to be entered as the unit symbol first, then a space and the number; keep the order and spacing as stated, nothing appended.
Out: V 21
